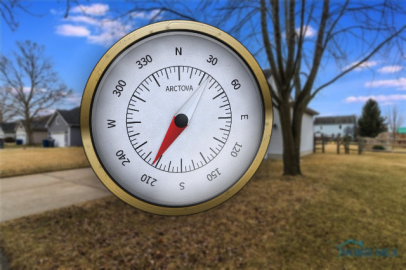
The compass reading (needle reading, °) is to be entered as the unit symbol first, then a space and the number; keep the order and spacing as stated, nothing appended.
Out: ° 215
